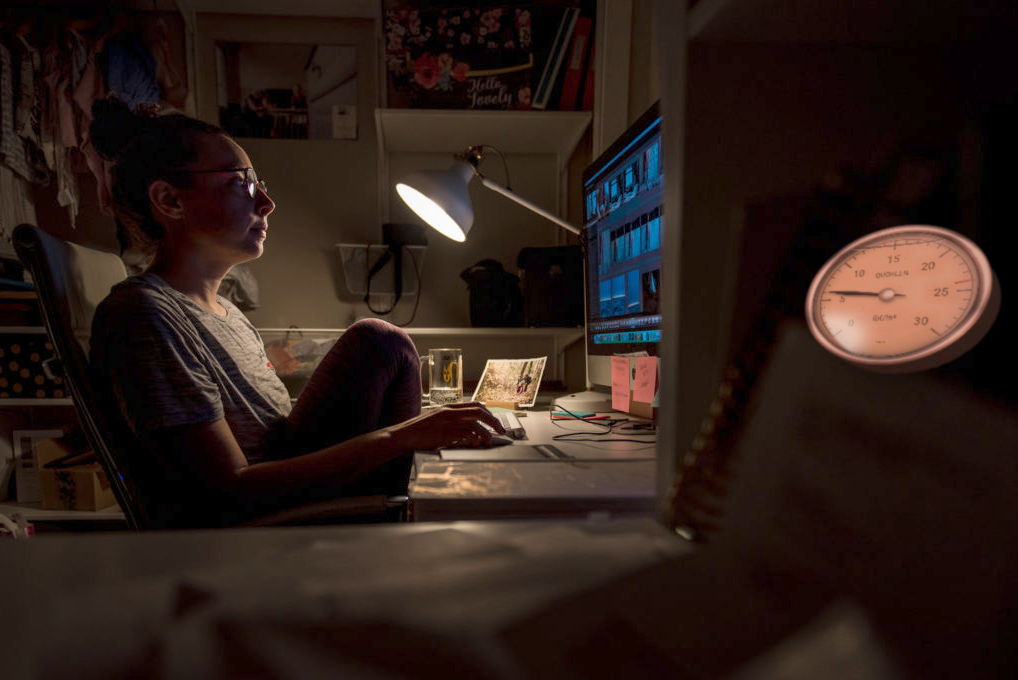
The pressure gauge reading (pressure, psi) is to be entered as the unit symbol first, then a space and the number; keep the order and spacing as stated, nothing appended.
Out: psi 6
